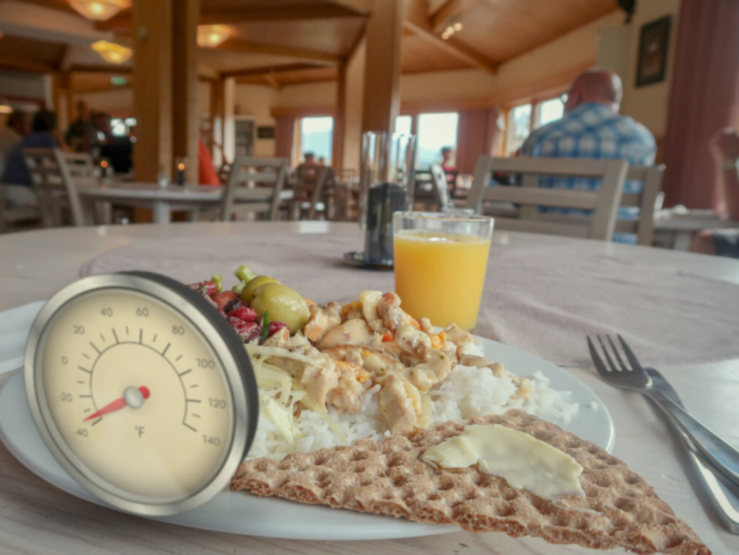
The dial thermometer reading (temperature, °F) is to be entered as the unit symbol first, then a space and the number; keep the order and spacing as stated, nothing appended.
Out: °F -35
